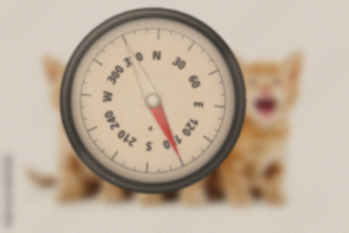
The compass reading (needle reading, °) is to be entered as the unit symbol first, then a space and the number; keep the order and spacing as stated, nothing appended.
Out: ° 150
